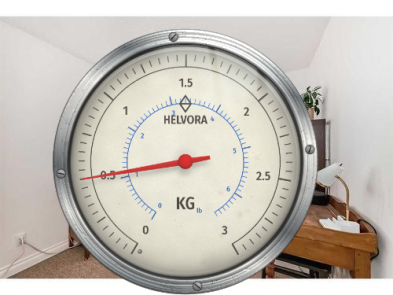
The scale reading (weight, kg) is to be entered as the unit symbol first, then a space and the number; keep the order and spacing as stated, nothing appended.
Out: kg 0.5
